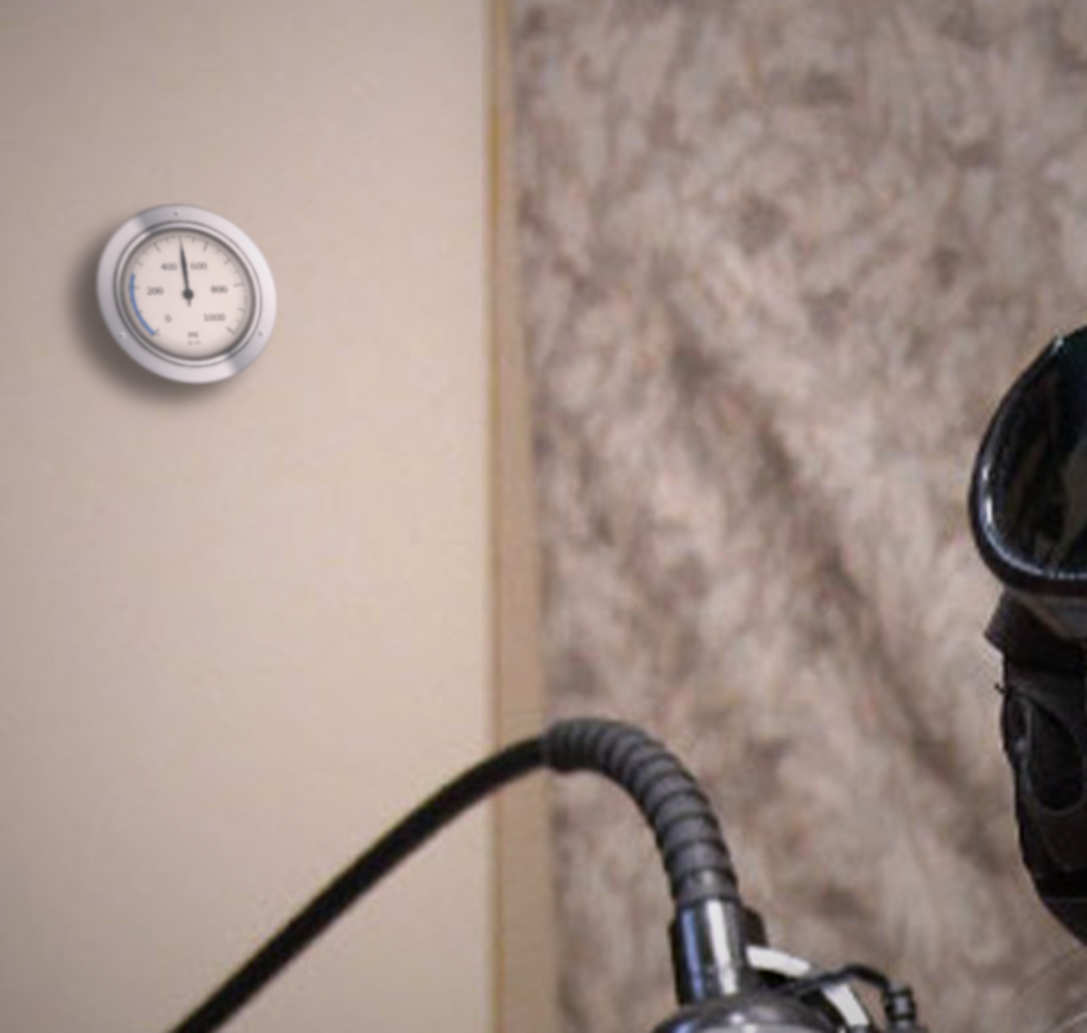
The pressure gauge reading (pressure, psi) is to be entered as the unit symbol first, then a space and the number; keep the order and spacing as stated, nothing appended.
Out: psi 500
